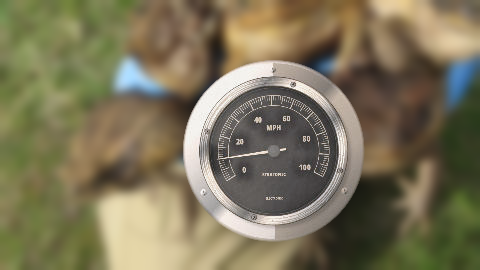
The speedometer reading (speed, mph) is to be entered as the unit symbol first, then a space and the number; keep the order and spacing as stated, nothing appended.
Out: mph 10
